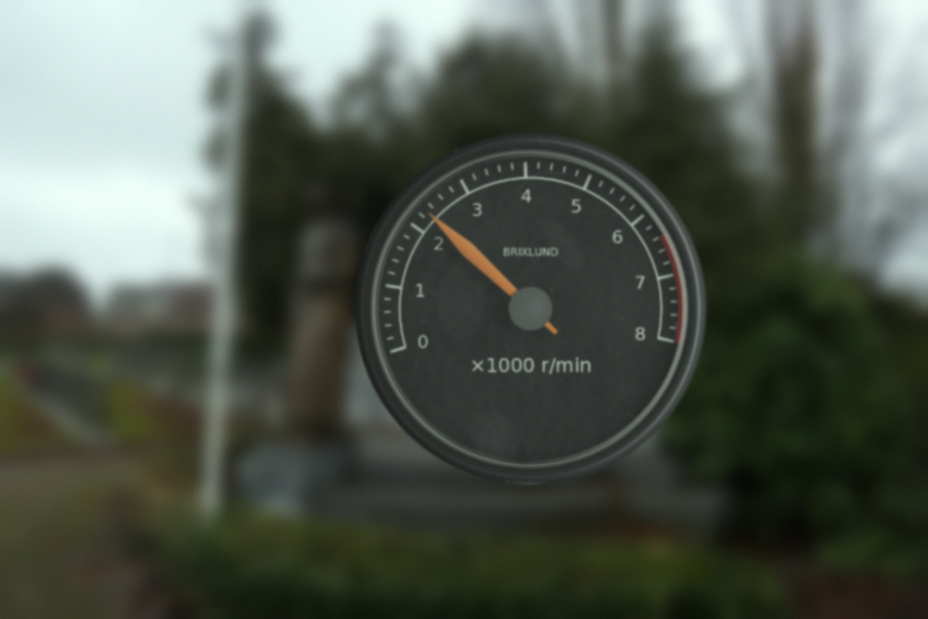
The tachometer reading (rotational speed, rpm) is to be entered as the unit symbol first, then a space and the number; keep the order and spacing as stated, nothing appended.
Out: rpm 2300
